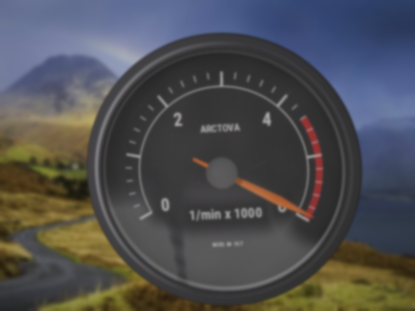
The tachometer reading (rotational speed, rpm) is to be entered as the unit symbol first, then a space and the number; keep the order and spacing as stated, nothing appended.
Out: rpm 5900
